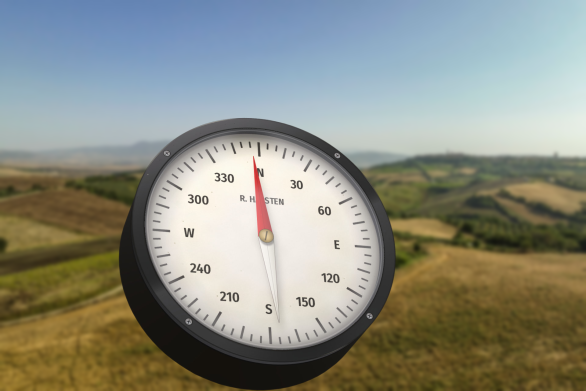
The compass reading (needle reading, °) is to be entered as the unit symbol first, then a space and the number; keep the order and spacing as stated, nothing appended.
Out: ° 355
